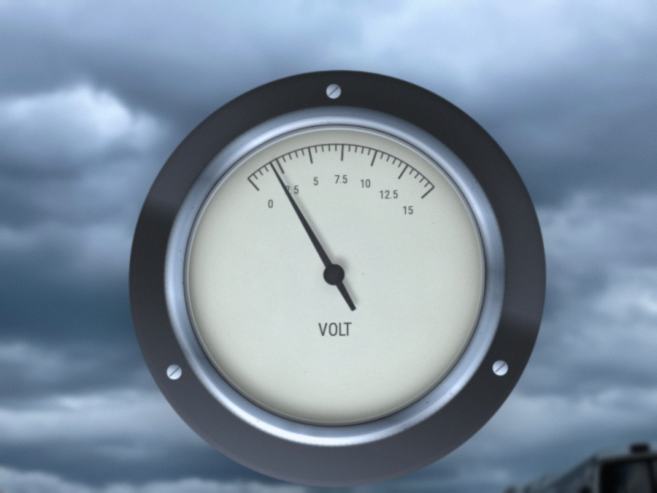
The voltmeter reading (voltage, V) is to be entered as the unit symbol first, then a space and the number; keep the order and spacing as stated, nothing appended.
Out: V 2
